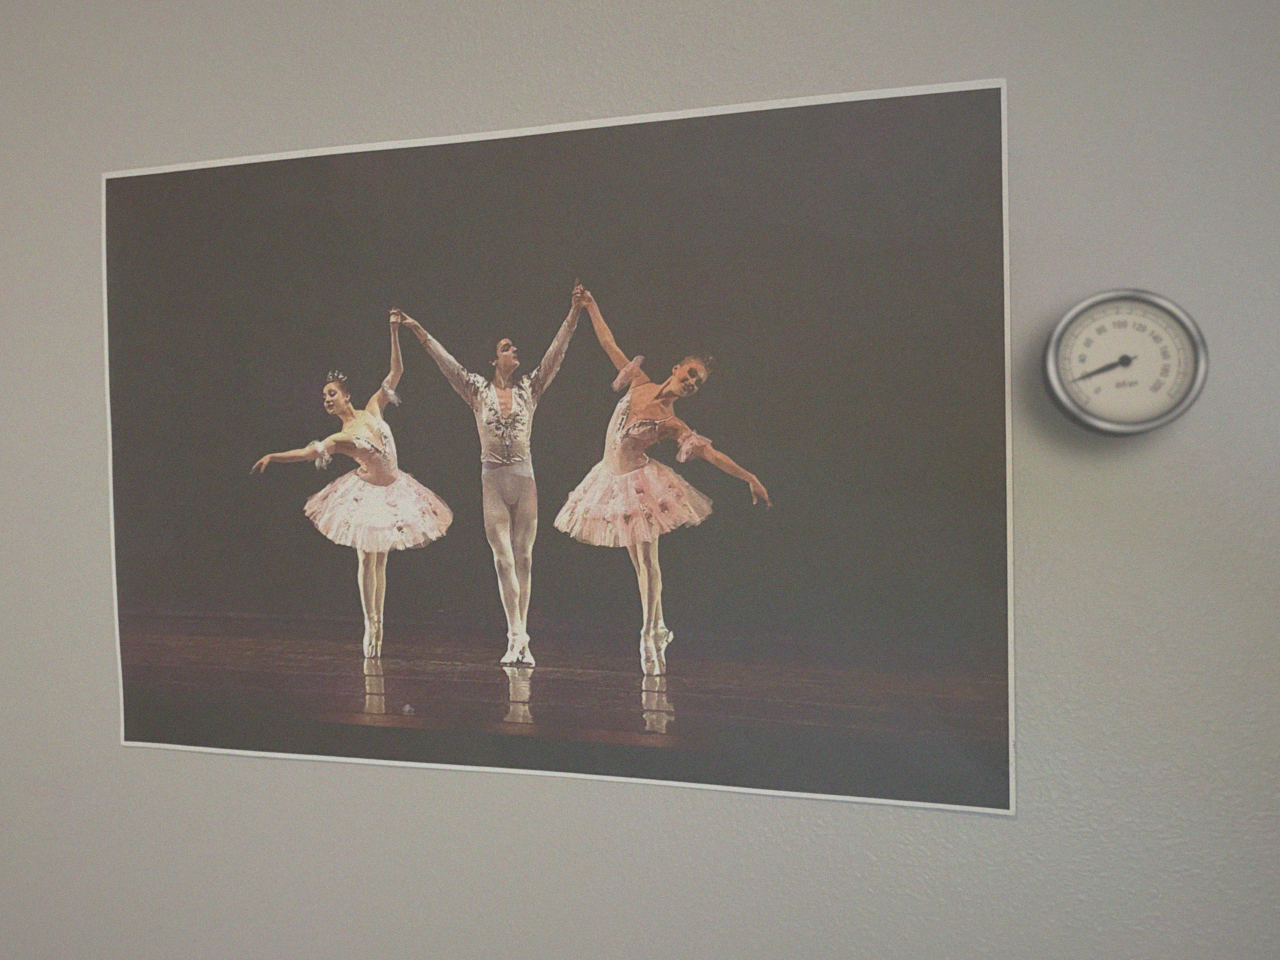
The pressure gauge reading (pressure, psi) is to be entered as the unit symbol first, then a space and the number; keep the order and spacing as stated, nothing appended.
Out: psi 20
